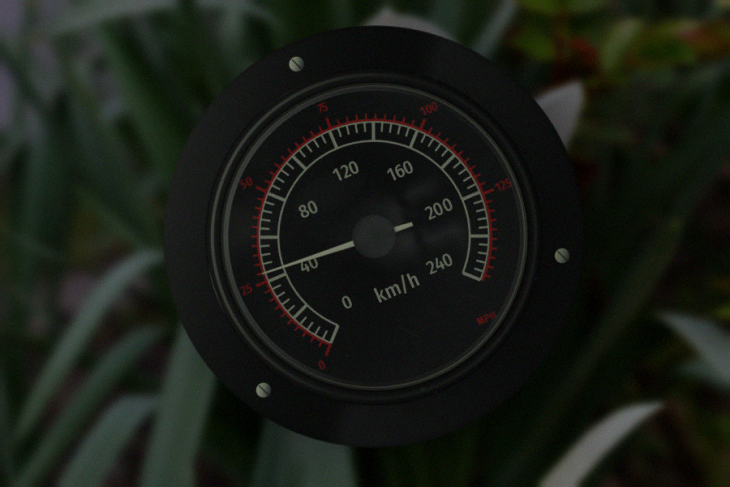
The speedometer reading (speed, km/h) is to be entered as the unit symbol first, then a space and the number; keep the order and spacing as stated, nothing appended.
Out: km/h 44
